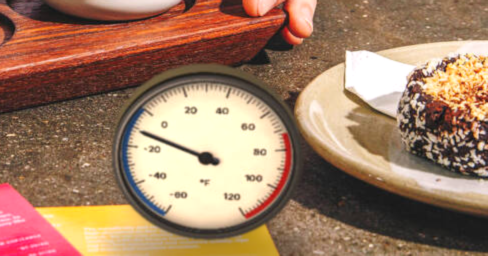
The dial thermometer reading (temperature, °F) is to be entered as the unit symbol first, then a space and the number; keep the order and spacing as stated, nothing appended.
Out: °F -10
